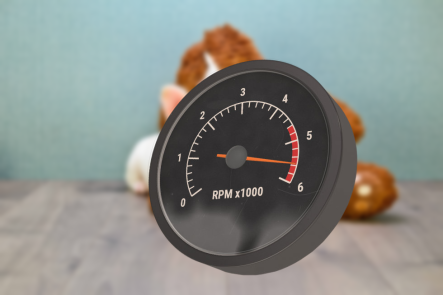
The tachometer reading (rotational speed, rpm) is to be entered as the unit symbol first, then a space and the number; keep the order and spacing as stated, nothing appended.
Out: rpm 5600
